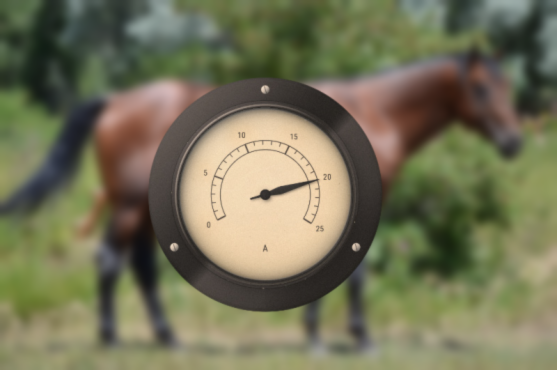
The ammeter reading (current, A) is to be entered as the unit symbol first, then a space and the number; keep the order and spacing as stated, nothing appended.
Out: A 20
